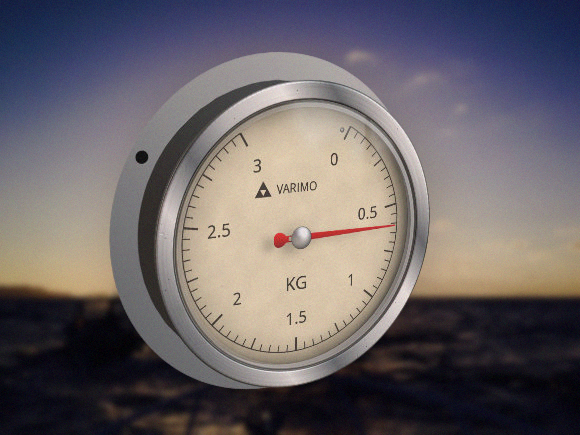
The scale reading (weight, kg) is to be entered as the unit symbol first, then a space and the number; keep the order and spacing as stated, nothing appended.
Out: kg 0.6
